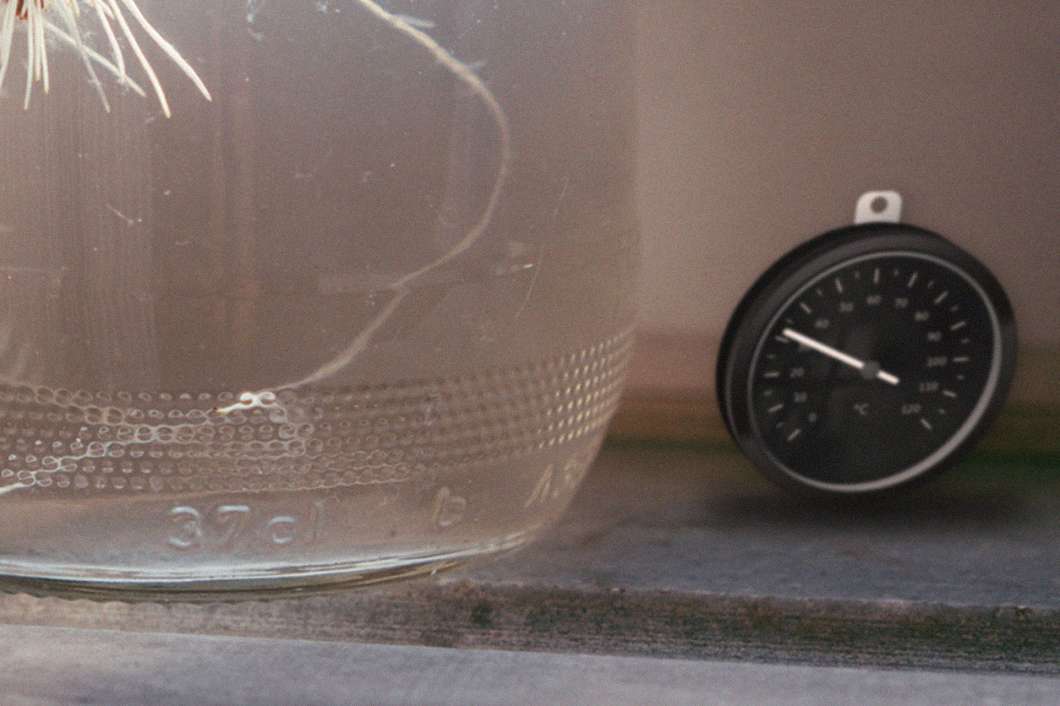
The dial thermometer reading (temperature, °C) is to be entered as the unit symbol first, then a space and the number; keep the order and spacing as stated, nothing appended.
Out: °C 32.5
